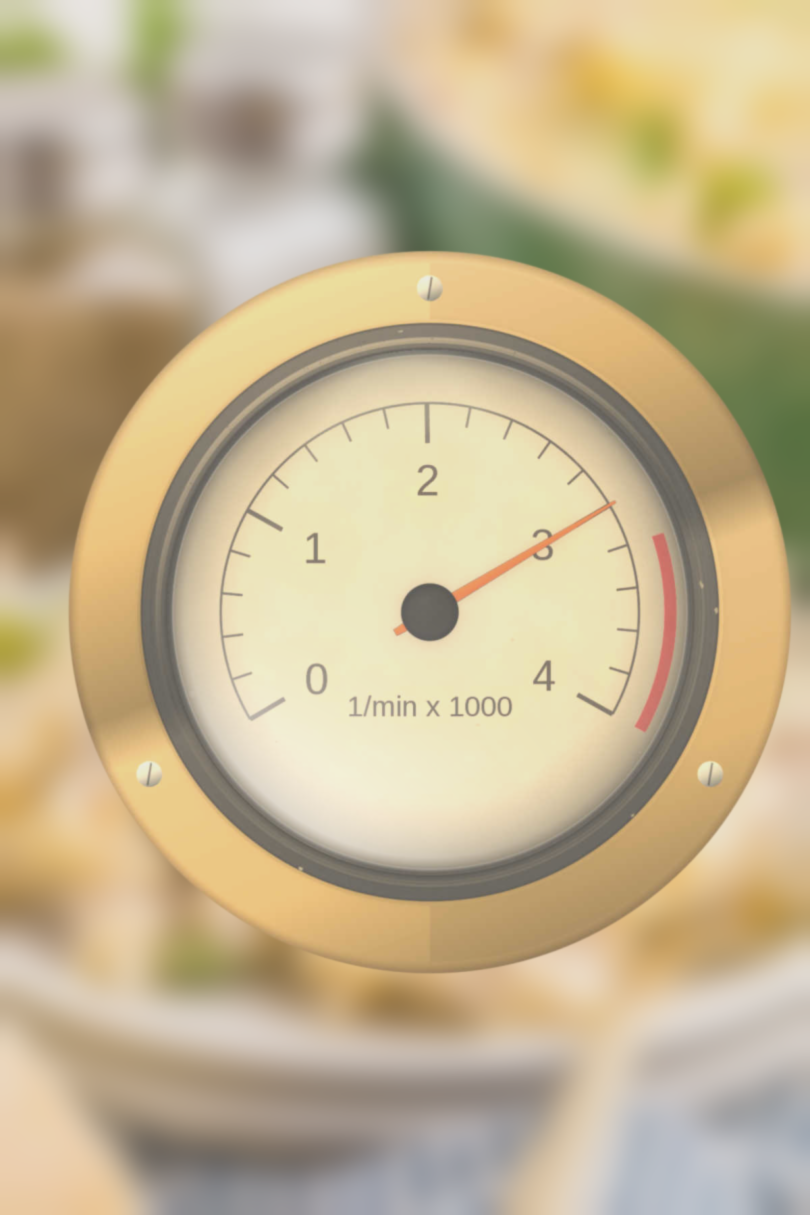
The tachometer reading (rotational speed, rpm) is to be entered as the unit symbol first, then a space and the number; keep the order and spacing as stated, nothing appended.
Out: rpm 3000
